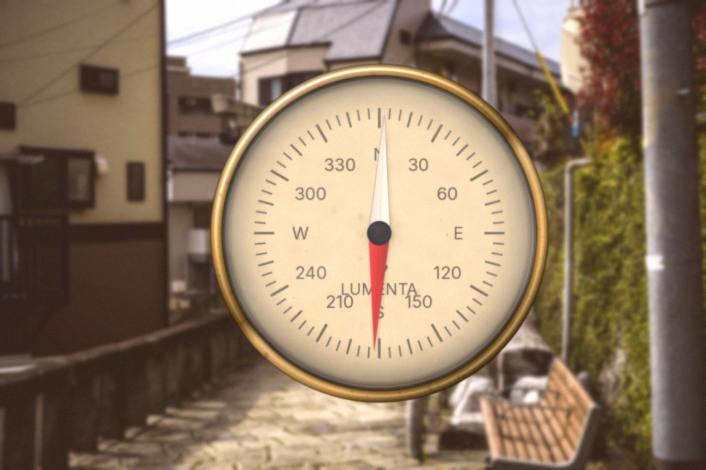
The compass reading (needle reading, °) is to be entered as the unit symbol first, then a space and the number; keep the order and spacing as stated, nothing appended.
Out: ° 182.5
